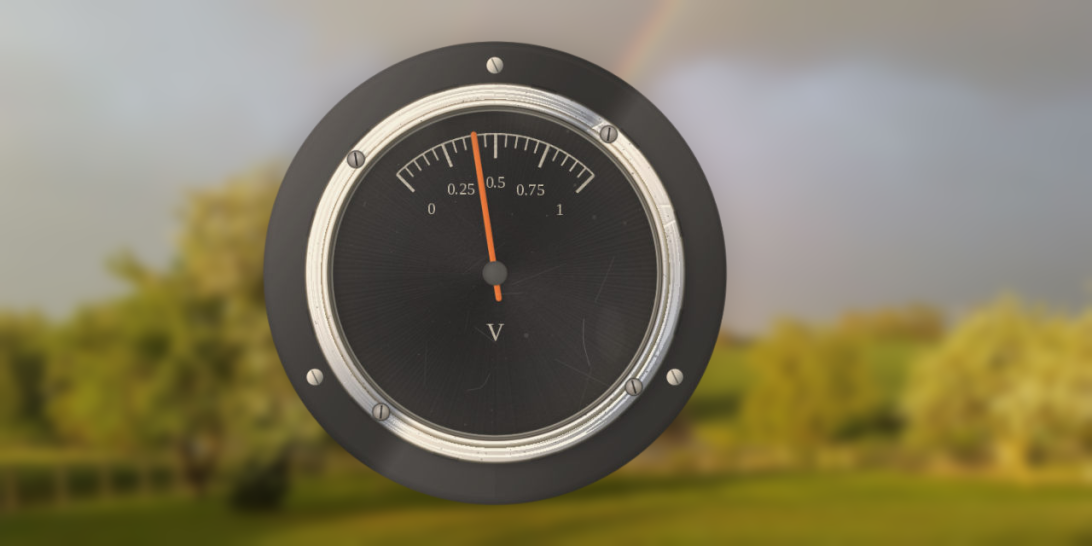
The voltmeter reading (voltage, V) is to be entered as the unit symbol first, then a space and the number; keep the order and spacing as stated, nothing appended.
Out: V 0.4
